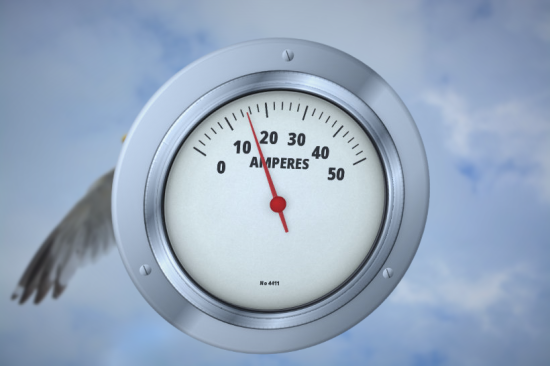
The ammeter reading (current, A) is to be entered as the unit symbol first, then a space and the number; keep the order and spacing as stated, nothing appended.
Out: A 15
